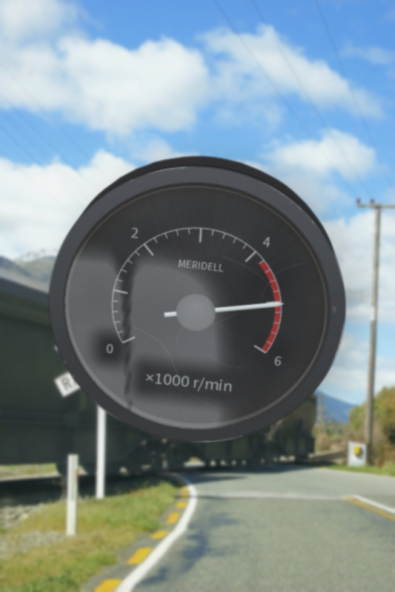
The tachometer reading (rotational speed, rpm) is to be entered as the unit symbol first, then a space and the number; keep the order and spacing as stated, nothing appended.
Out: rpm 5000
